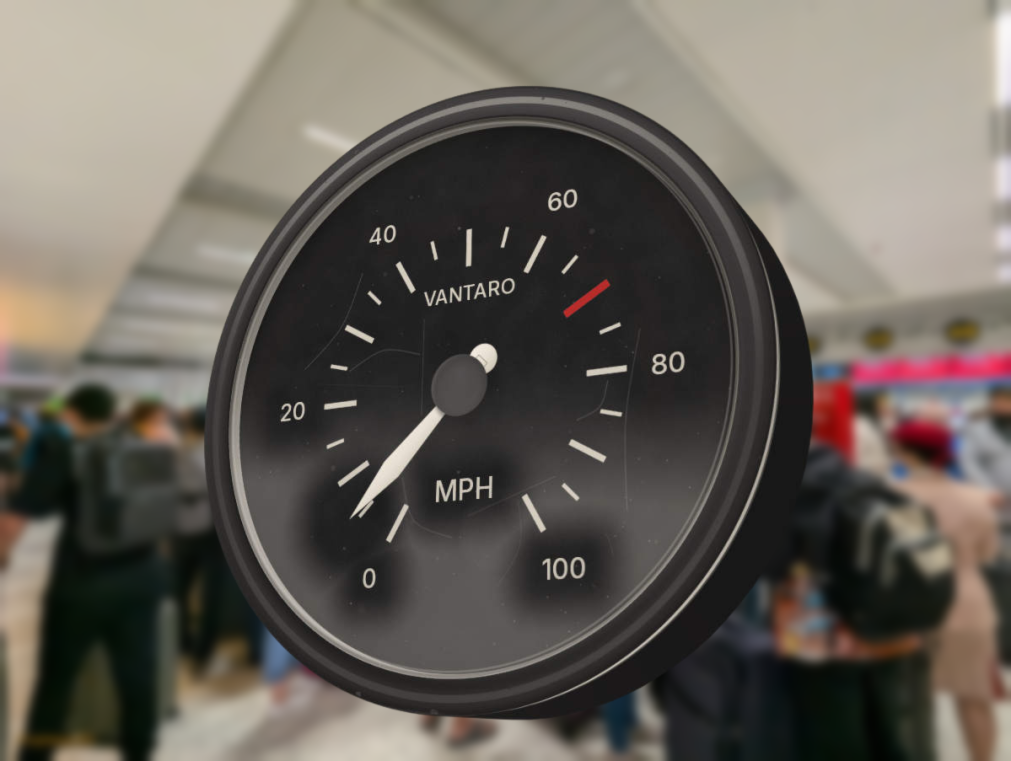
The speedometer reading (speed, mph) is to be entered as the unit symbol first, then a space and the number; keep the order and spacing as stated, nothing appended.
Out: mph 5
